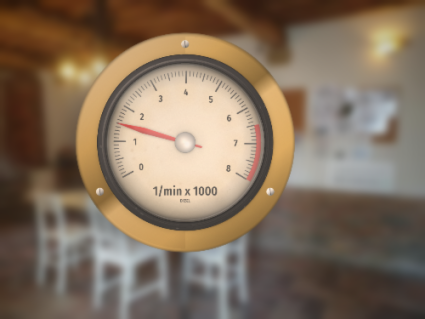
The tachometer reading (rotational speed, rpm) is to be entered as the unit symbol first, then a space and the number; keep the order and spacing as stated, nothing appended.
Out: rpm 1500
